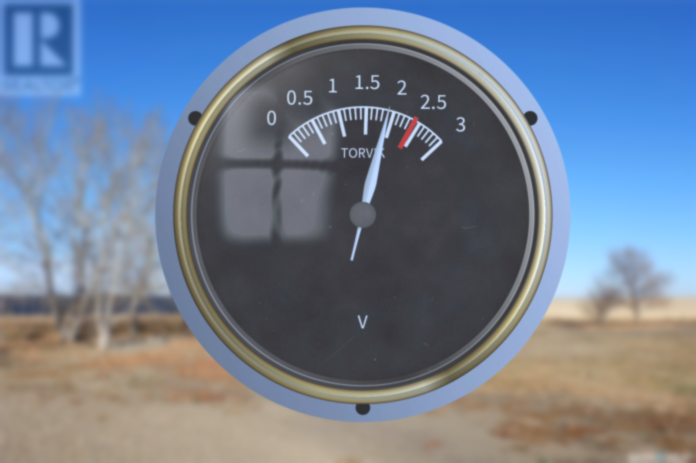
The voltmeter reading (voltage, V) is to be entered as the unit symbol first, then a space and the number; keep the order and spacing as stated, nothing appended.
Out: V 1.9
